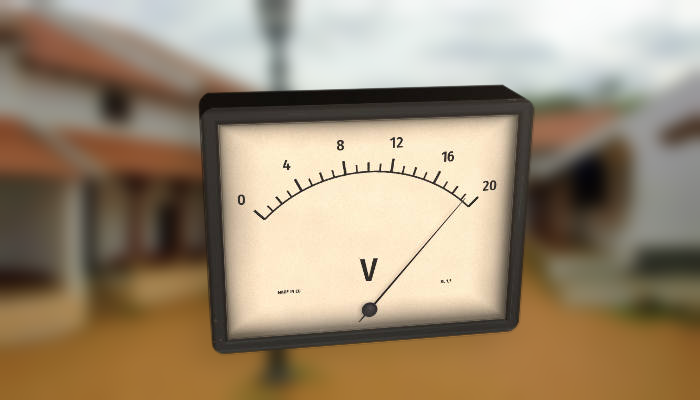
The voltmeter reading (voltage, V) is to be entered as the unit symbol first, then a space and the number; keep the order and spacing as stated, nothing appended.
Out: V 19
